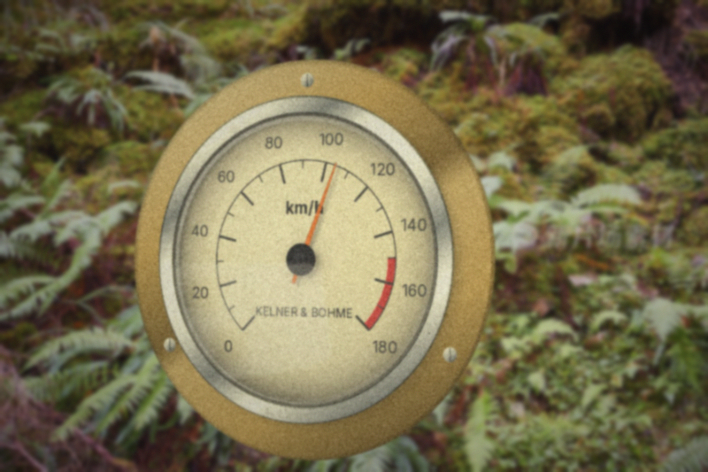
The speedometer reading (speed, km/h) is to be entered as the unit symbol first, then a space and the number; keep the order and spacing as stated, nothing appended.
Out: km/h 105
